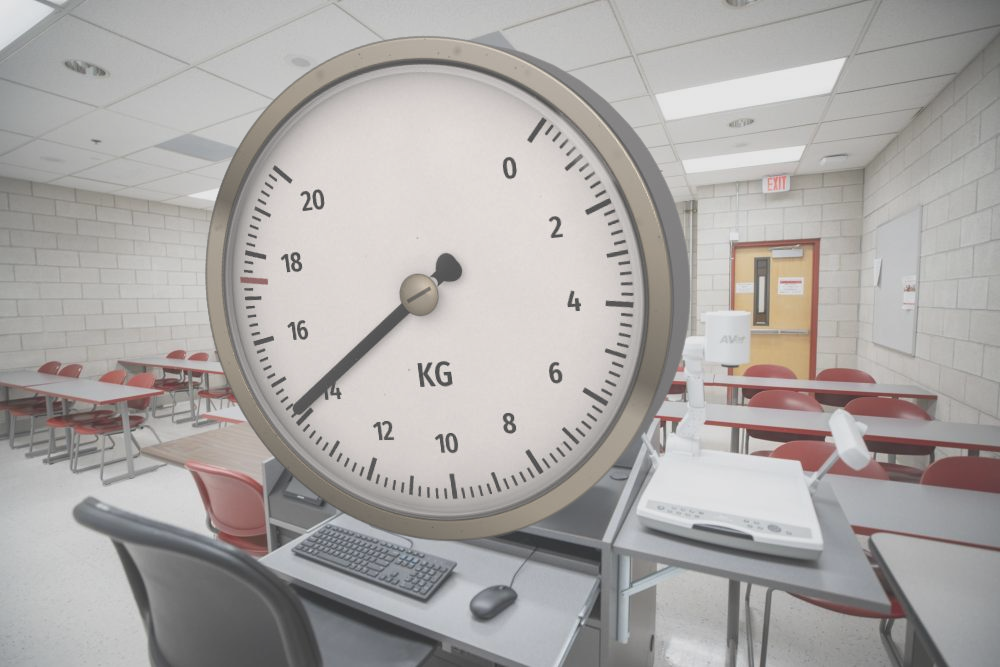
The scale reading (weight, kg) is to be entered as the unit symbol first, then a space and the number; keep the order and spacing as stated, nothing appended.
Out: kg 14.2
